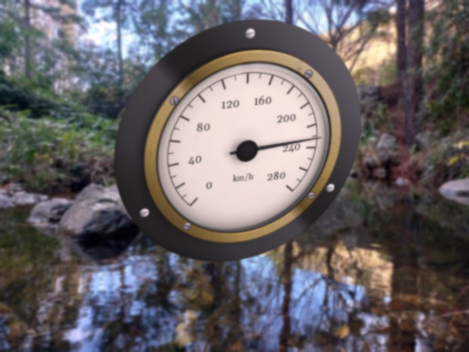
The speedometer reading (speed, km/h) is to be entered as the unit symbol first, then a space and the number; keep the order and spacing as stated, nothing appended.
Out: km/h 230
